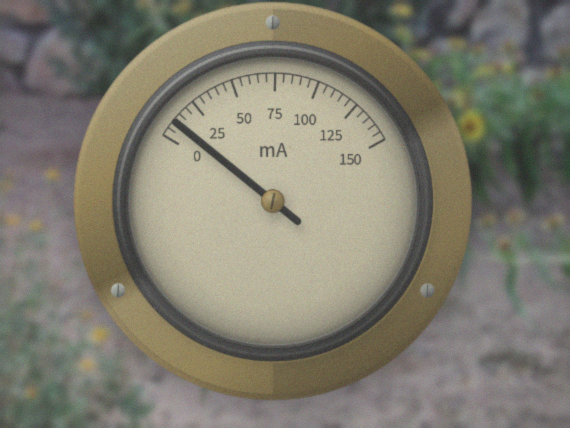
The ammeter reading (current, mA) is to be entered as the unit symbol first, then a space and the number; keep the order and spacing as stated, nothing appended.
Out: mA 10
